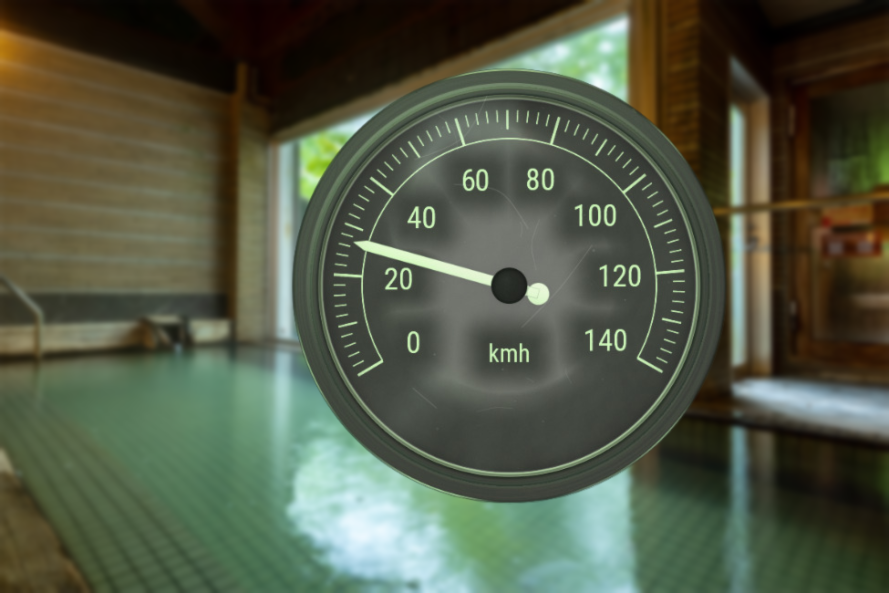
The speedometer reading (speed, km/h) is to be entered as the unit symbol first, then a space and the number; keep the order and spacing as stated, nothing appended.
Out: km/h 27
